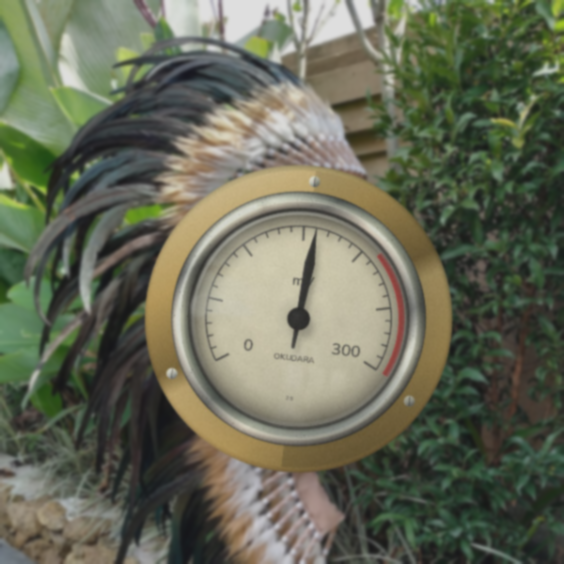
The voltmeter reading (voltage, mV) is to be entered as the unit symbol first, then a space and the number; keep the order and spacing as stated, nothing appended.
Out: mV 160
